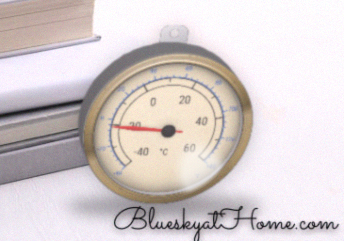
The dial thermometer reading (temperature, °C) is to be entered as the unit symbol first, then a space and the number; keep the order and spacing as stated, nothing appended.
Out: °C -20
